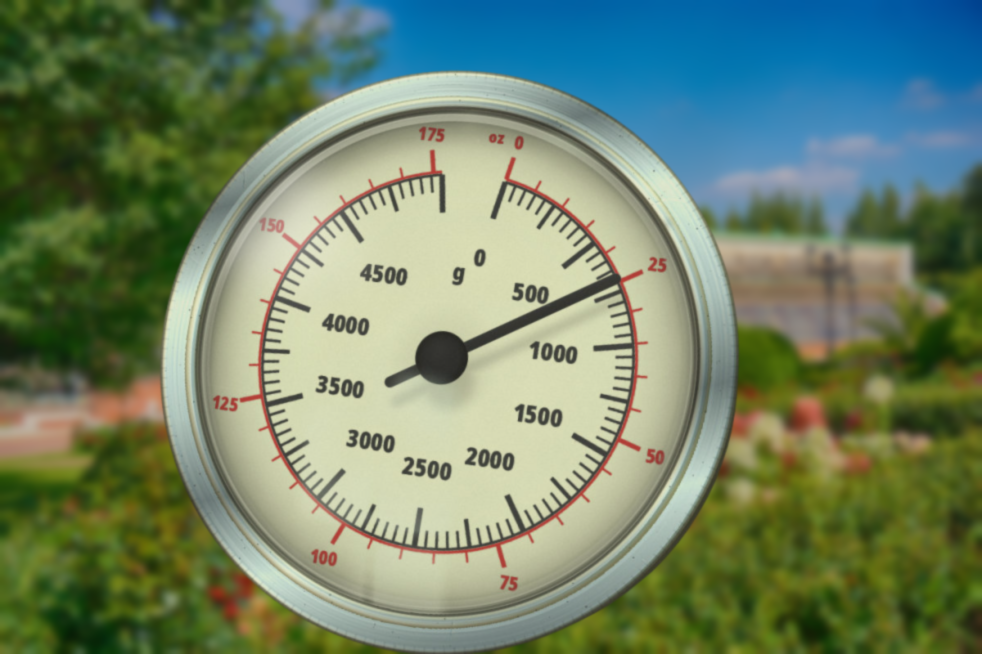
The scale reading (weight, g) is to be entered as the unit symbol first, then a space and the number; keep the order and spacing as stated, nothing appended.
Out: g 700
